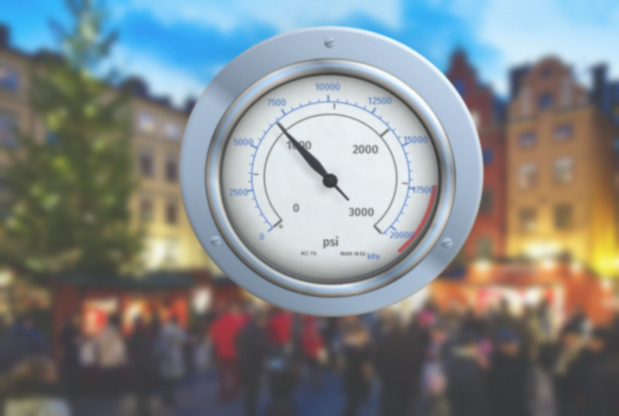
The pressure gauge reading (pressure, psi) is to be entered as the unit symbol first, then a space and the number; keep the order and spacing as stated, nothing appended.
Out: psi 1000
